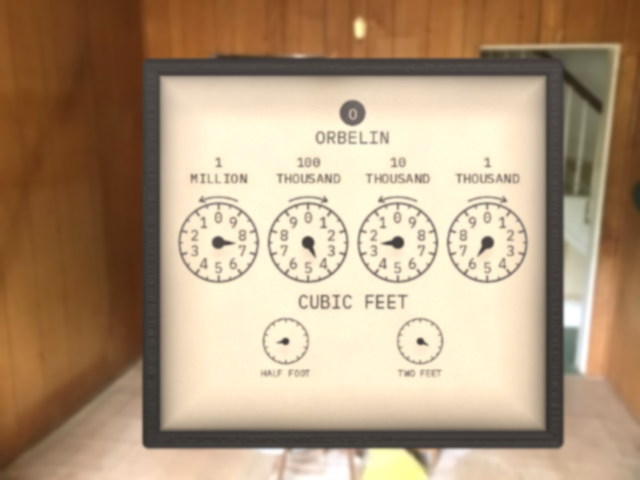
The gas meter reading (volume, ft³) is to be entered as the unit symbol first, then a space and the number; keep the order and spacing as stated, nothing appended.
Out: ft³ 742600
